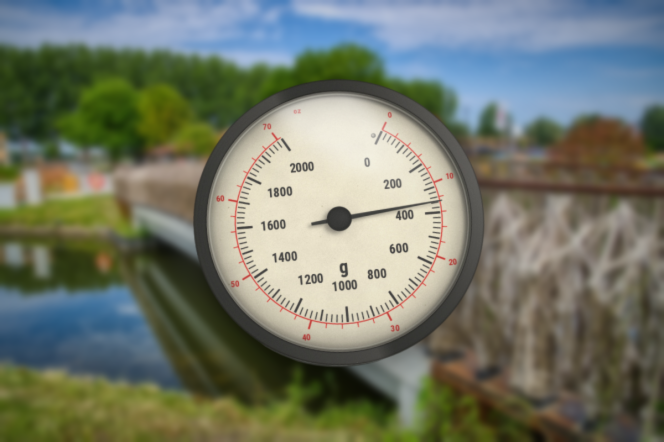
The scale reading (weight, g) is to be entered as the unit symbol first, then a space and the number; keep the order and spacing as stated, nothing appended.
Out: g 360
